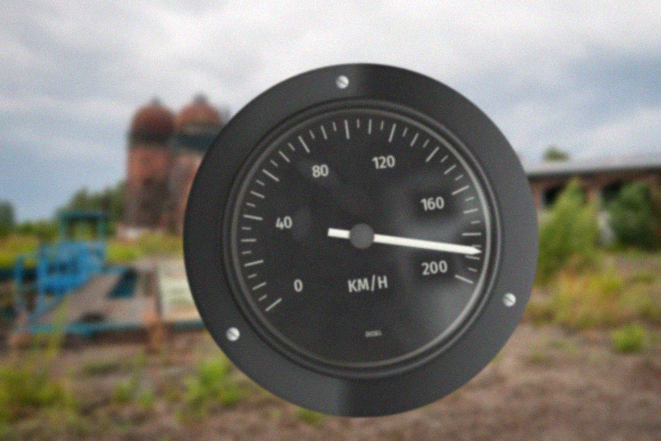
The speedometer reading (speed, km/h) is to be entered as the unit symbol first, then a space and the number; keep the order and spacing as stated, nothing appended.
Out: km/h 187.5
